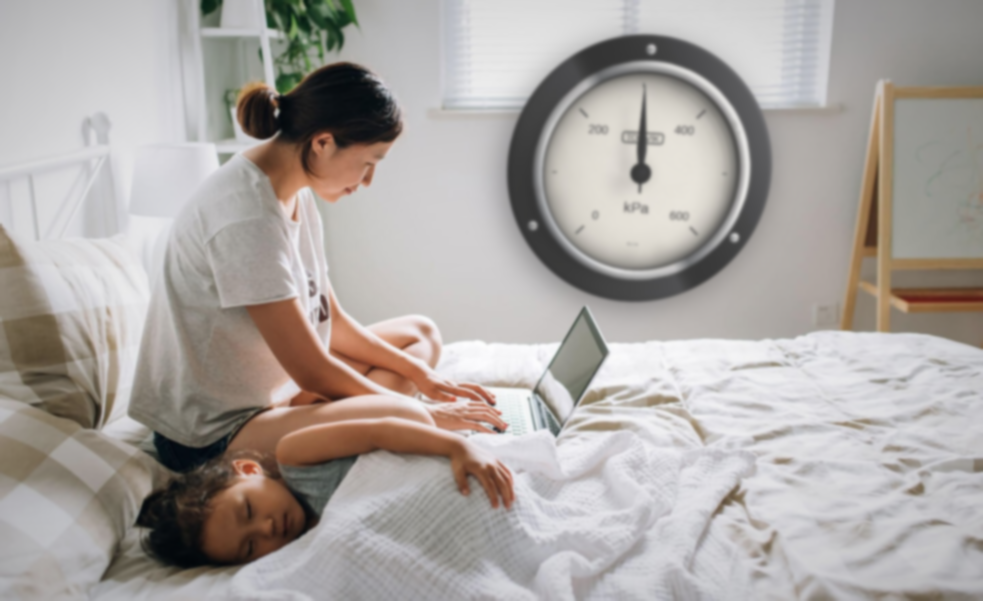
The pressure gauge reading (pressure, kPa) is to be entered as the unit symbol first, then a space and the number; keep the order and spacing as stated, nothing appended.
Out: kPa 300
